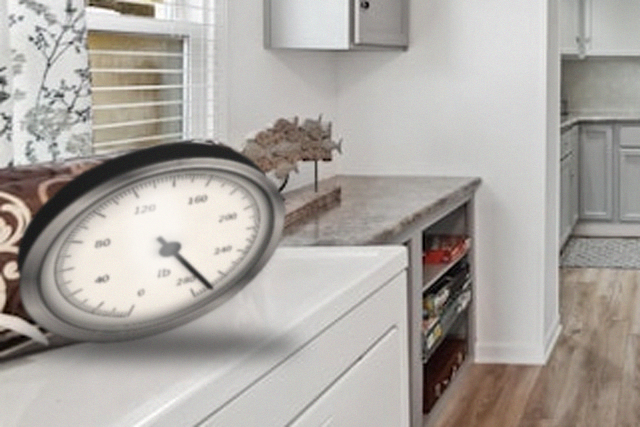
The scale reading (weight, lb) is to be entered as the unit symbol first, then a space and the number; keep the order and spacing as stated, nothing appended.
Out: lb 270
